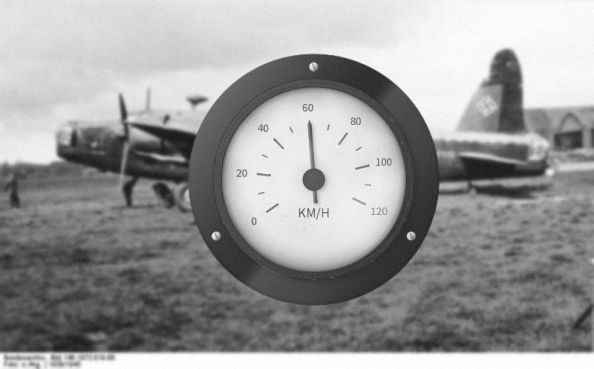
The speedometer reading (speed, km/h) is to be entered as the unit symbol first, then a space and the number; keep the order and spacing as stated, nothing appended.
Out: km/h 60
